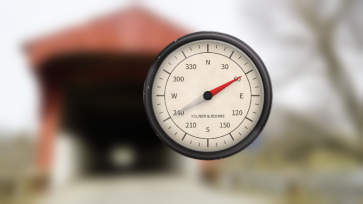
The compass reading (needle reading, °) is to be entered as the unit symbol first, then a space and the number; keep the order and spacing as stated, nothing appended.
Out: ° 60
